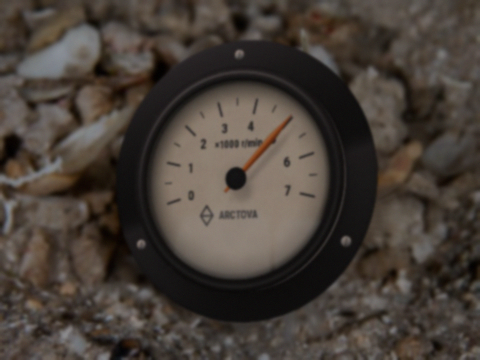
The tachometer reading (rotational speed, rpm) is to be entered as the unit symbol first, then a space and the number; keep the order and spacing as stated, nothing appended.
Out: rpm 5000
